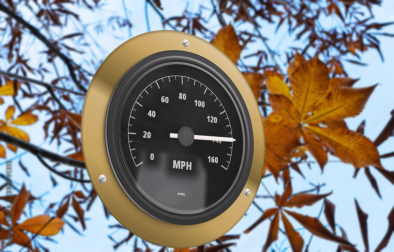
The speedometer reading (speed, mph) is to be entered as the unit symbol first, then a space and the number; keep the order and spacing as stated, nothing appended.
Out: mph 140
